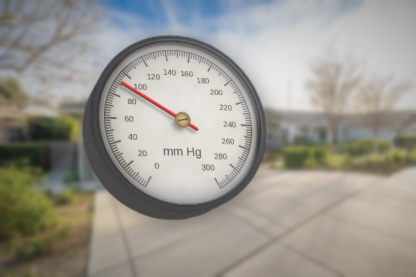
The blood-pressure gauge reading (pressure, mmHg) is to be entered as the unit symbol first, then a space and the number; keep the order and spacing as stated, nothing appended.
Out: mmHg 90
